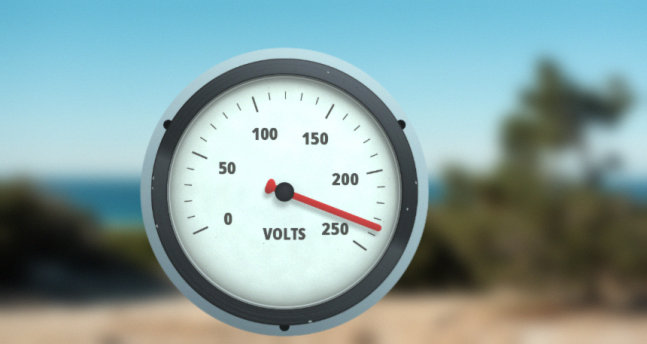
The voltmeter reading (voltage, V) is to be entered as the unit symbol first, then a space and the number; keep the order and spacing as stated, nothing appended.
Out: V 235
